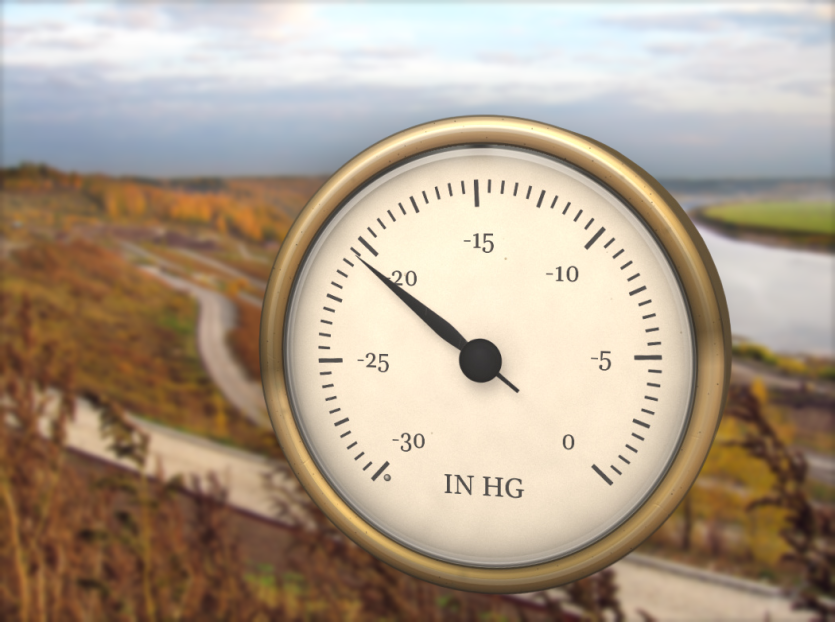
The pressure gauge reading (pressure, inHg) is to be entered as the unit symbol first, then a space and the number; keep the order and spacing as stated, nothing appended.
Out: inHg -20.5
